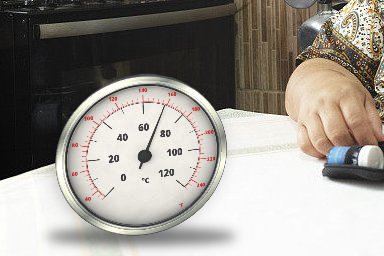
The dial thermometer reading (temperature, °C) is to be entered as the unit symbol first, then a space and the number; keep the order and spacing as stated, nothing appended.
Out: °C 70
